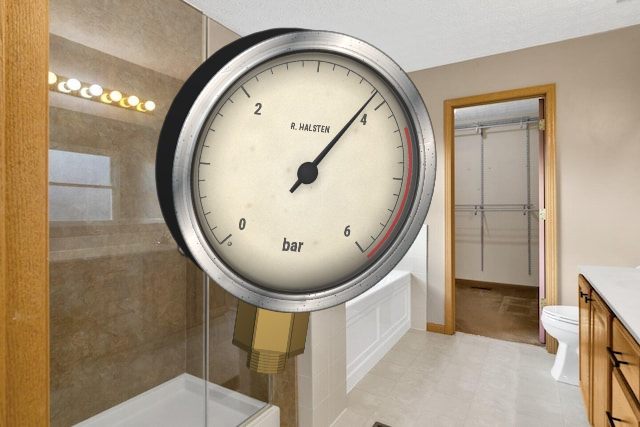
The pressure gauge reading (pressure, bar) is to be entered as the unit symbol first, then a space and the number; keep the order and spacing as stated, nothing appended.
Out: bar 3.8
